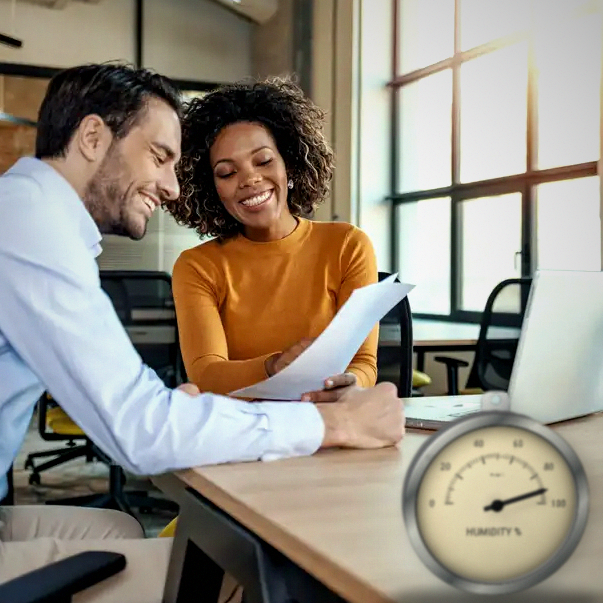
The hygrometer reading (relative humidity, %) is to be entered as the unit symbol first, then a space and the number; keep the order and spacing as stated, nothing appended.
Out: % 90
